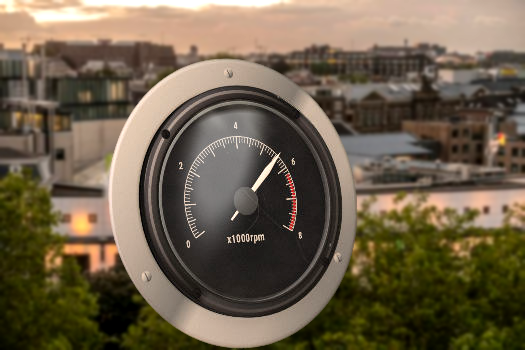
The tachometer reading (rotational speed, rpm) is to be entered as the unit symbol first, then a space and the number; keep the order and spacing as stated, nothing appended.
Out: rpm 5500
